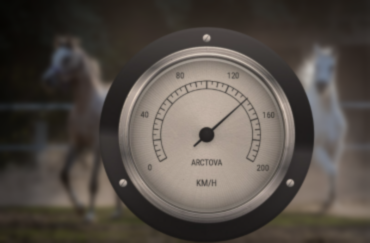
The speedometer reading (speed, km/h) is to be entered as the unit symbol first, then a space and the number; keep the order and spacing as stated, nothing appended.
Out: km/h 140
